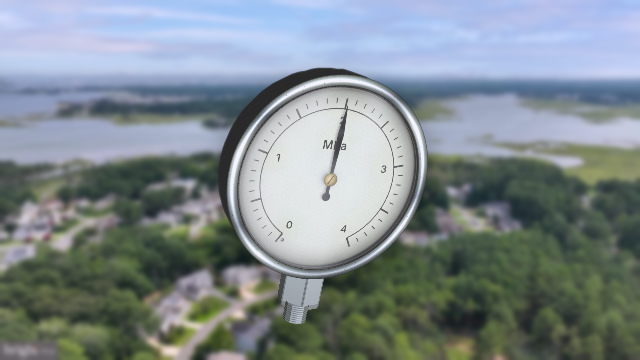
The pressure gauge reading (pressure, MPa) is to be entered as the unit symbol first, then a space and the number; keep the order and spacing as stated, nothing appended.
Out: MPa 2
